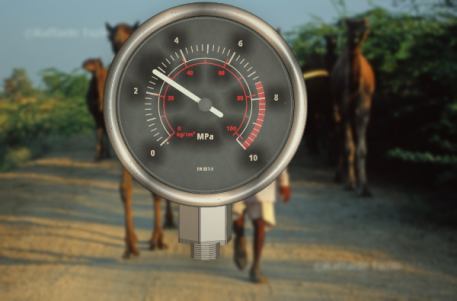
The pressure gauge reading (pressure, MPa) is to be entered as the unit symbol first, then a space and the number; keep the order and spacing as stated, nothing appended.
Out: MPa 2.8
